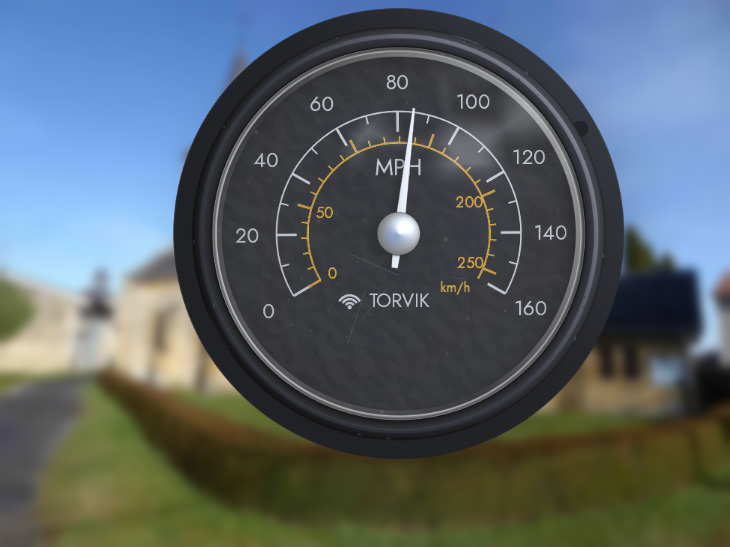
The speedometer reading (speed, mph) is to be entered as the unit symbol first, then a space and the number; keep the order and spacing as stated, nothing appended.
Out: mph 85
